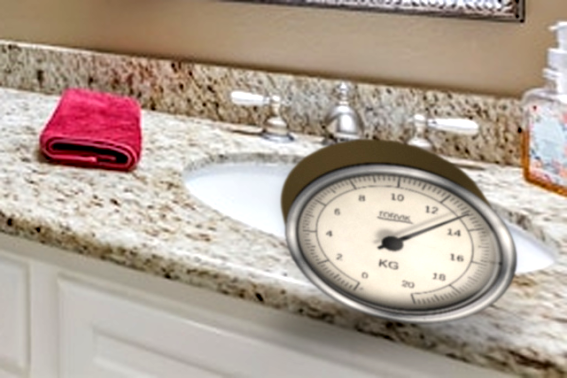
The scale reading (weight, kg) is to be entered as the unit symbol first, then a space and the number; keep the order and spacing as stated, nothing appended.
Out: kg 13
